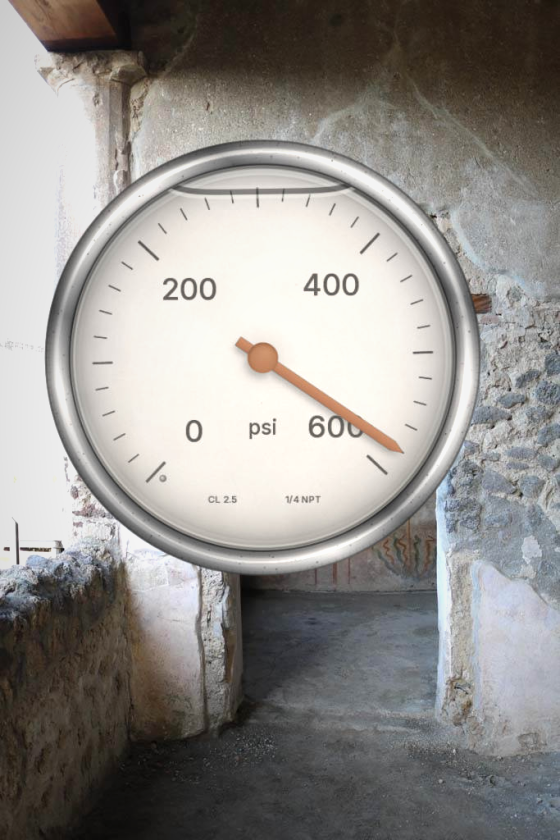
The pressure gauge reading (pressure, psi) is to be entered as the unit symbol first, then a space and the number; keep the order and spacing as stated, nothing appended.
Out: psi 580
